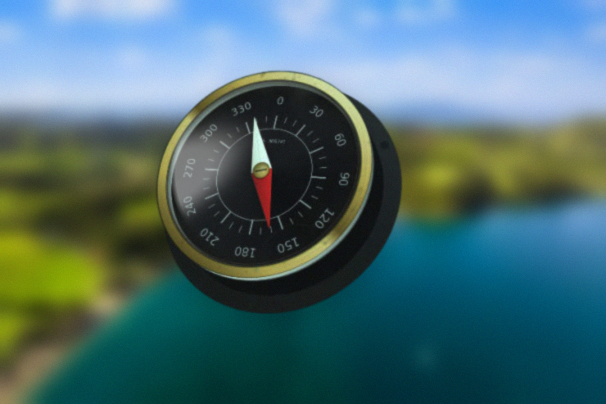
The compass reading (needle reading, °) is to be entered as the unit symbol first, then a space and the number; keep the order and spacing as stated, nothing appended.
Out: ° 160
